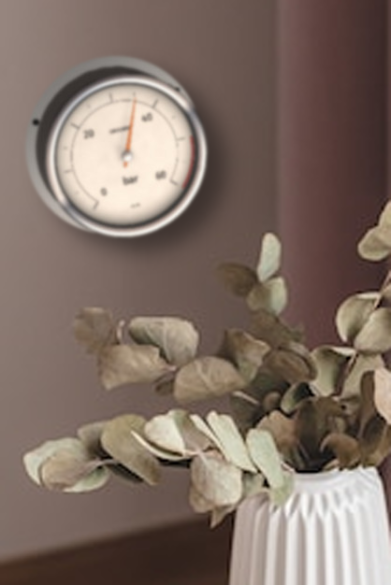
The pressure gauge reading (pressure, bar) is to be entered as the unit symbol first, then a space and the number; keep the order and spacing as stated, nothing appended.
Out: bar 35
